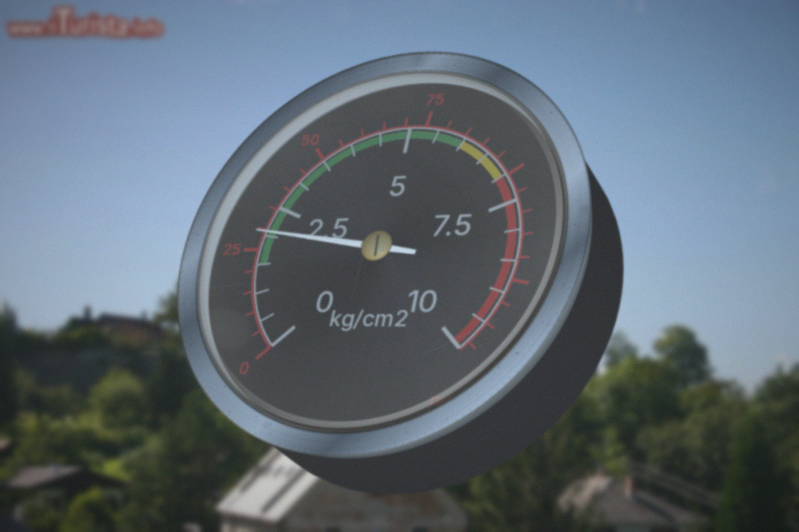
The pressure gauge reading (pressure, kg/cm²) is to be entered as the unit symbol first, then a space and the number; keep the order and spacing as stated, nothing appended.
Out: kg/cm² 2
